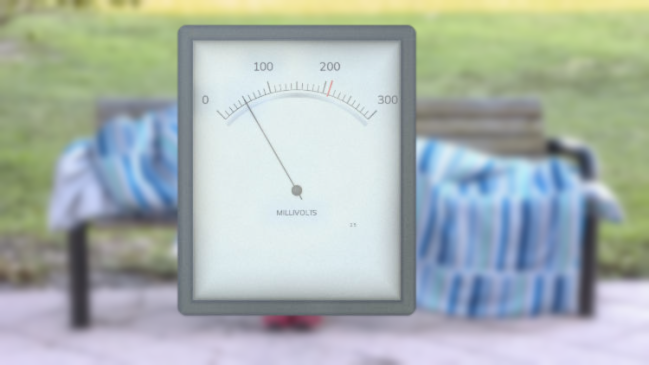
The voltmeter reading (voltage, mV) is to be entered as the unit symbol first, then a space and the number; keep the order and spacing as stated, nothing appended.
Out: mV 50
